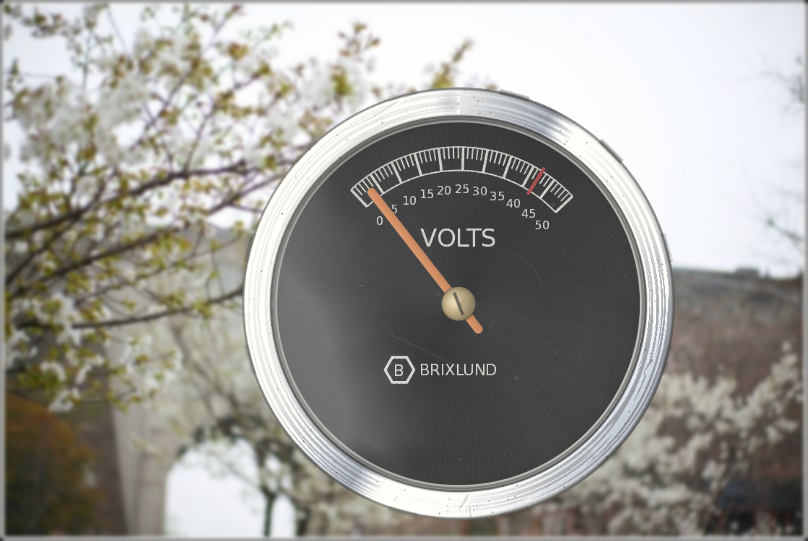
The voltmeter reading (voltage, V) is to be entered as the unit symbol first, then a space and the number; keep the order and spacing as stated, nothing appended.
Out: V 3
